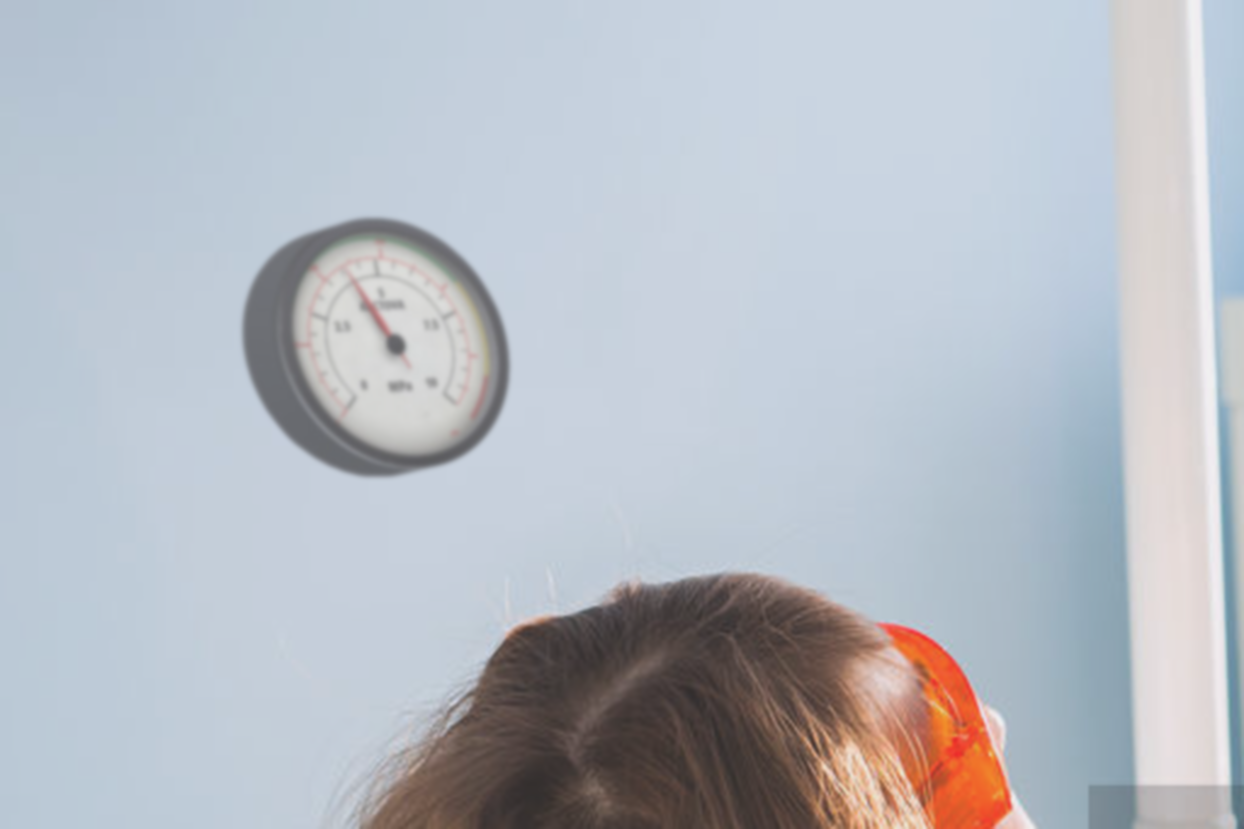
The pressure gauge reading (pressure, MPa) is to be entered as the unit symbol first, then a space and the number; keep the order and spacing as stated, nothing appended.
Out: MPa 4
